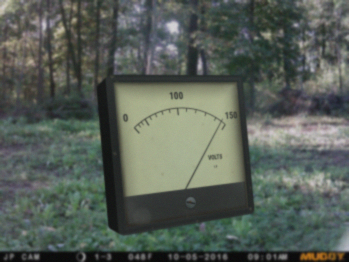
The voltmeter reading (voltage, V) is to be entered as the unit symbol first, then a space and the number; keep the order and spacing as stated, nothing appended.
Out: V 145
